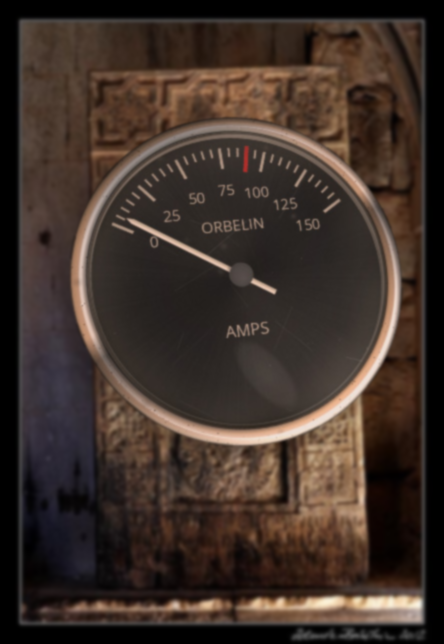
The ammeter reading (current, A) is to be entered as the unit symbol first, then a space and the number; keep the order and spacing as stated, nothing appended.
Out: A 5
